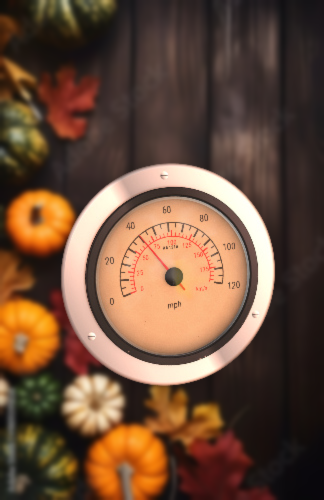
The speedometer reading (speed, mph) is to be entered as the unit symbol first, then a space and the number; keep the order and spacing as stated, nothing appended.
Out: mph 40
